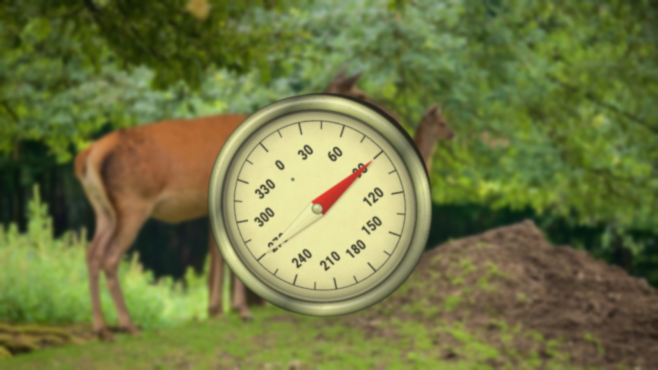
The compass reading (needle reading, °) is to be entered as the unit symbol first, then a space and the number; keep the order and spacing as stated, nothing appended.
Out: ° 90
